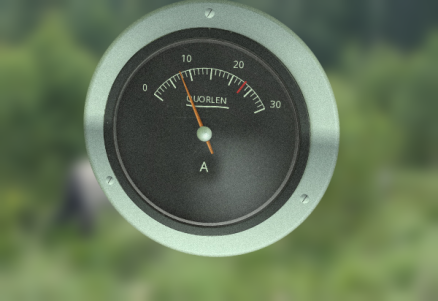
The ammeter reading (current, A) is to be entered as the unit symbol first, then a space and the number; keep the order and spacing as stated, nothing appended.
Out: A 8
